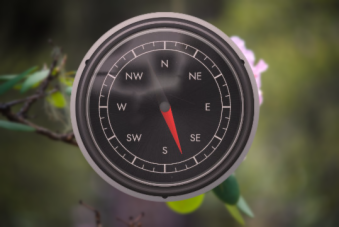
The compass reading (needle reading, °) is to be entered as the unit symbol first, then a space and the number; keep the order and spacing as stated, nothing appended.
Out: ° 160
